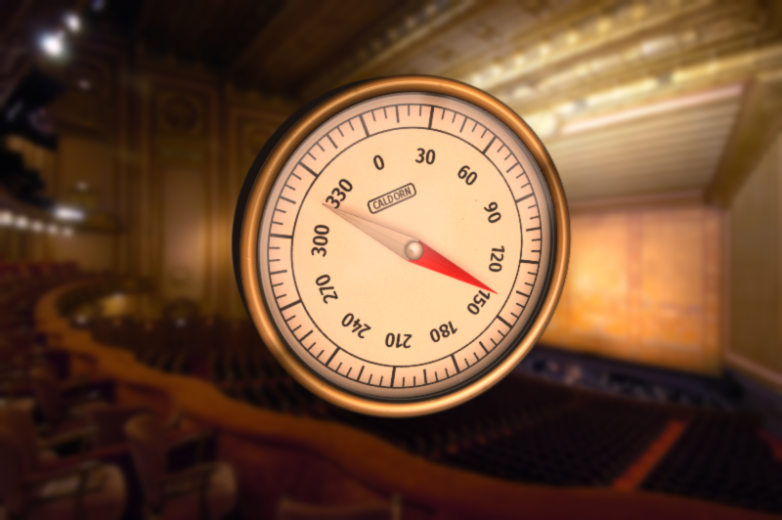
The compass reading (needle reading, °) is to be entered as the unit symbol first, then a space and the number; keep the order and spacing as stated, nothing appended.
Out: ° 140
